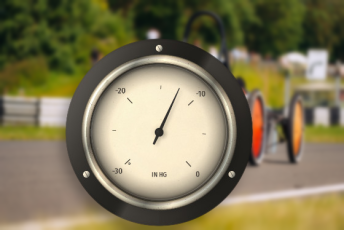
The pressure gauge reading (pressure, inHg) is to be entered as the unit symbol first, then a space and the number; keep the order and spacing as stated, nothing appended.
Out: inHg -12.5
